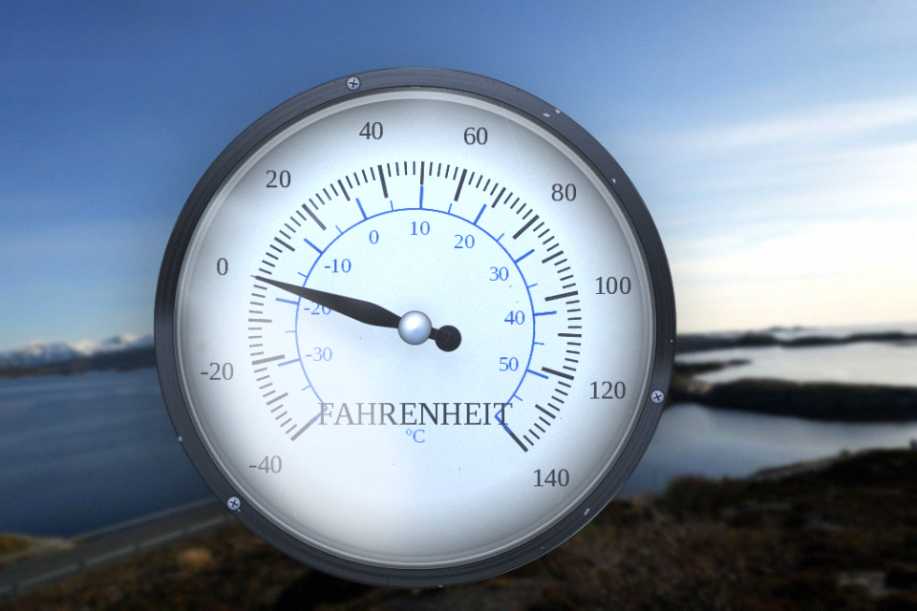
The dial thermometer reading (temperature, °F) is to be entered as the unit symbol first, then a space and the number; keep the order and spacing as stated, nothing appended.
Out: °F 0
